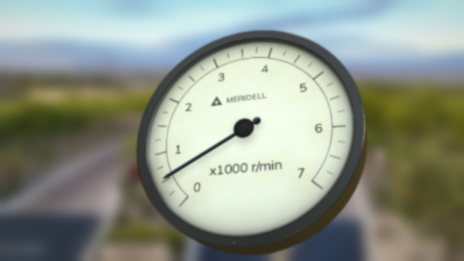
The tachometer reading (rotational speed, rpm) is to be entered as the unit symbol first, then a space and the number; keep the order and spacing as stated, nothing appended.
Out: rpm 500
